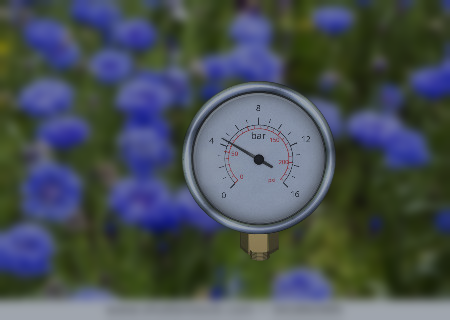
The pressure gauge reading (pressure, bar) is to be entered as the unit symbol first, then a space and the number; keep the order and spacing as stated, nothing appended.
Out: bar 4.5
